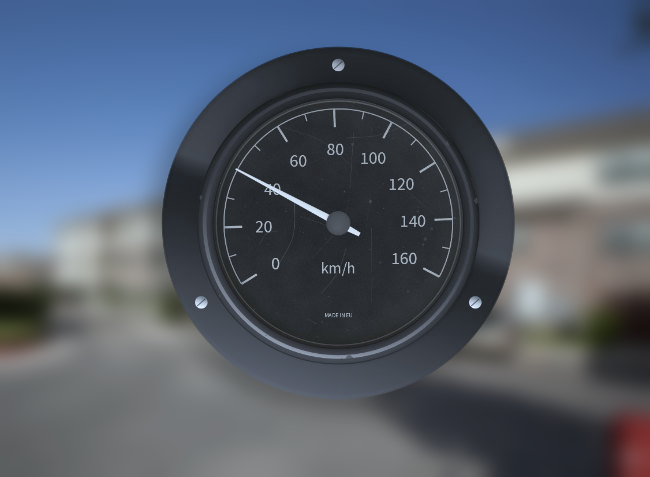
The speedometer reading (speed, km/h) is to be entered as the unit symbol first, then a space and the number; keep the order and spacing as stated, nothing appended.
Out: km/h 40
